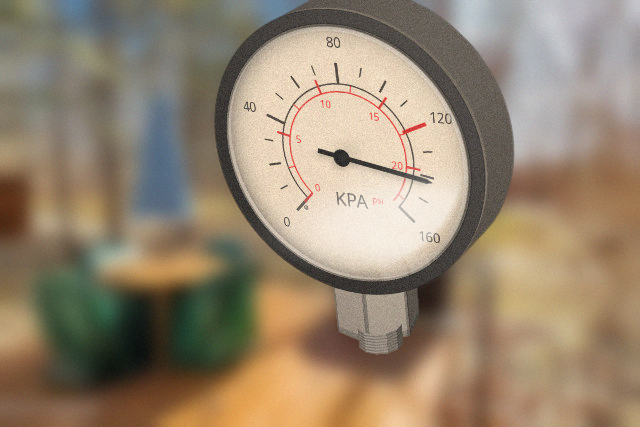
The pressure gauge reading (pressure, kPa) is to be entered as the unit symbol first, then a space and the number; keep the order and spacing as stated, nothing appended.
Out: kPa 140
